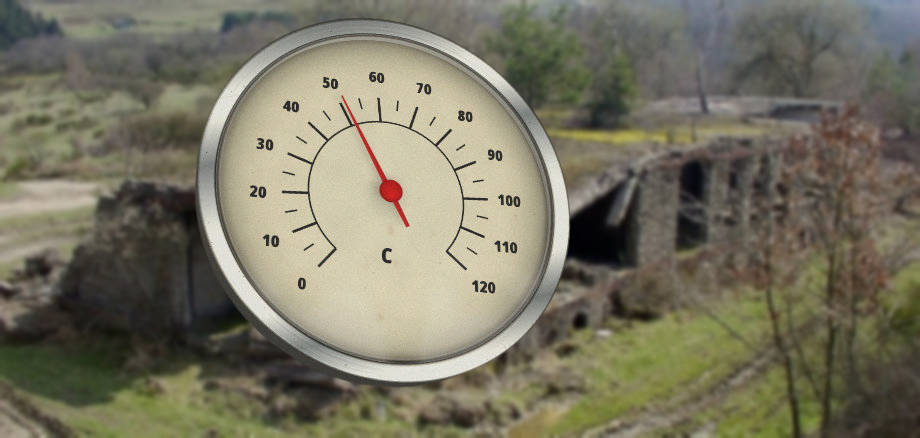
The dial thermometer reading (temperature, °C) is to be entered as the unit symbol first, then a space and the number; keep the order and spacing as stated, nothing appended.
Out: °C 50
